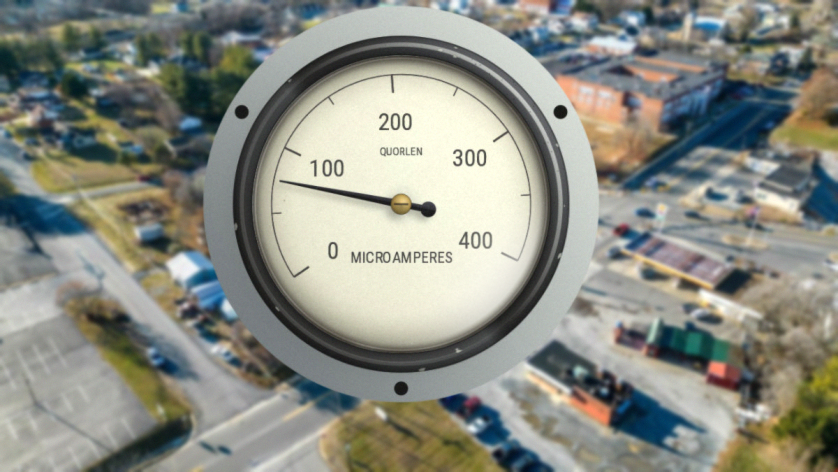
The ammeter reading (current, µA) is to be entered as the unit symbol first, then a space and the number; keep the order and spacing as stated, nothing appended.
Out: µA 75
